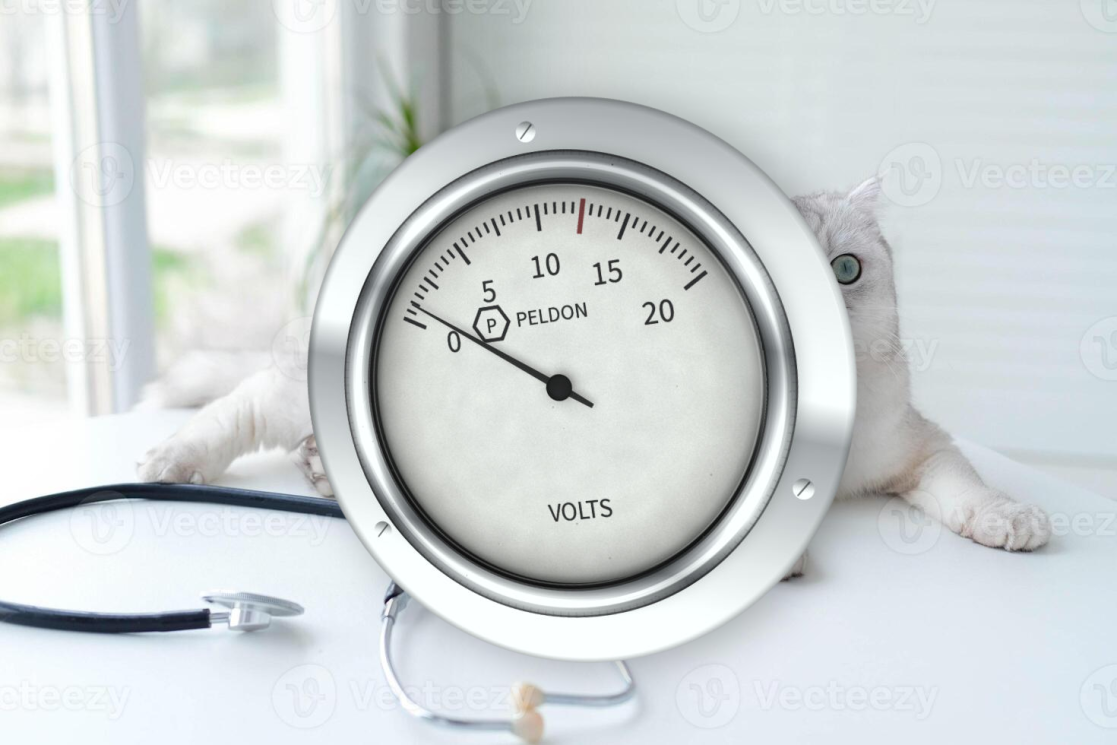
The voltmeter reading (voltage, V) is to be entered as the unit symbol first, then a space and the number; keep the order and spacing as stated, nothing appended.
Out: V 1
